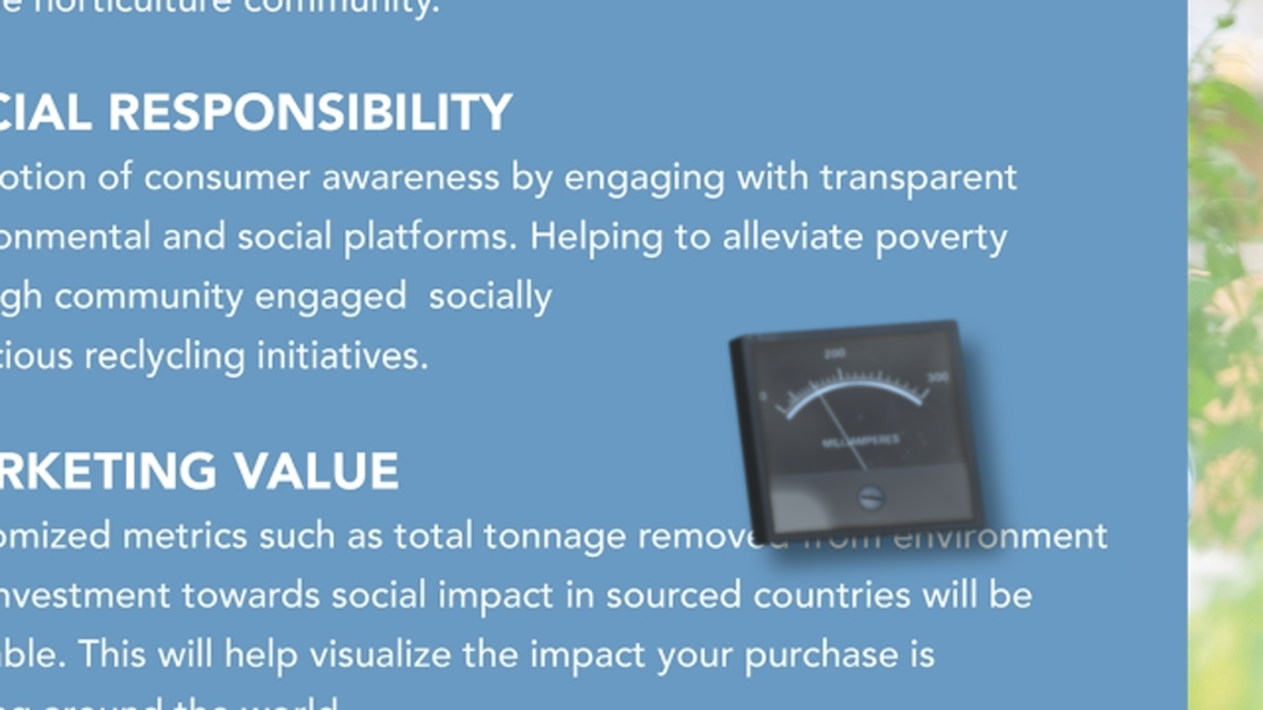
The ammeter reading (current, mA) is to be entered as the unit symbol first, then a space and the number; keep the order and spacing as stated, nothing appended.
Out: mA 150
